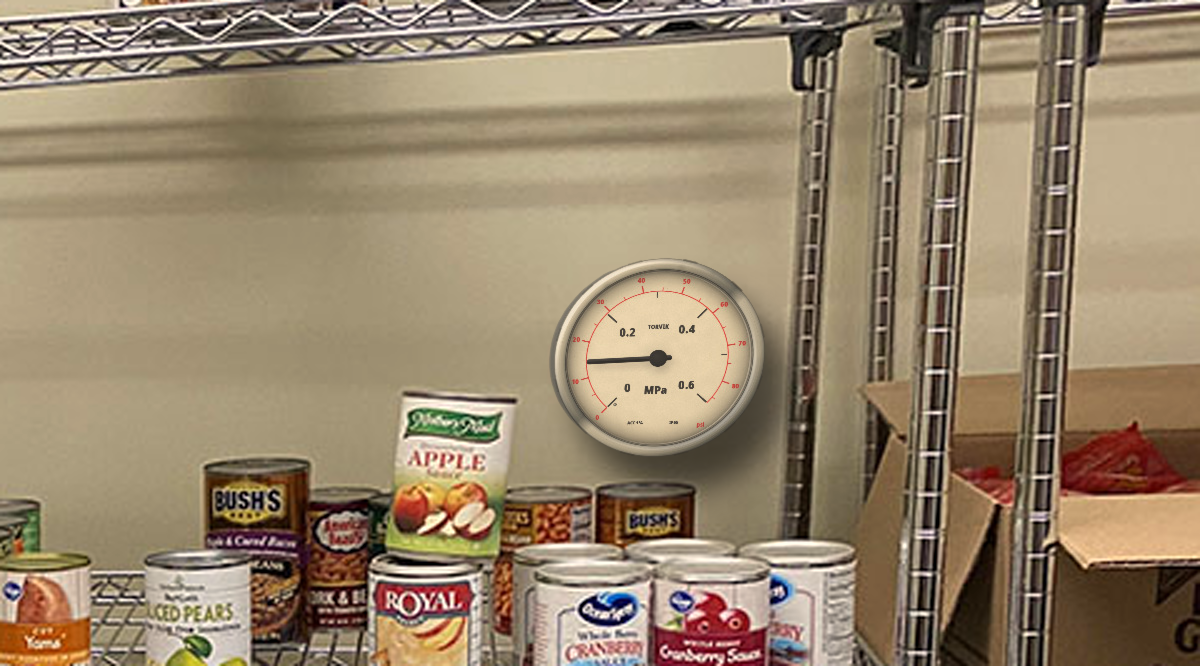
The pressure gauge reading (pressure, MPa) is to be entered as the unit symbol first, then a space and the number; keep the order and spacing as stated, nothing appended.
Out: MPa 0.1
